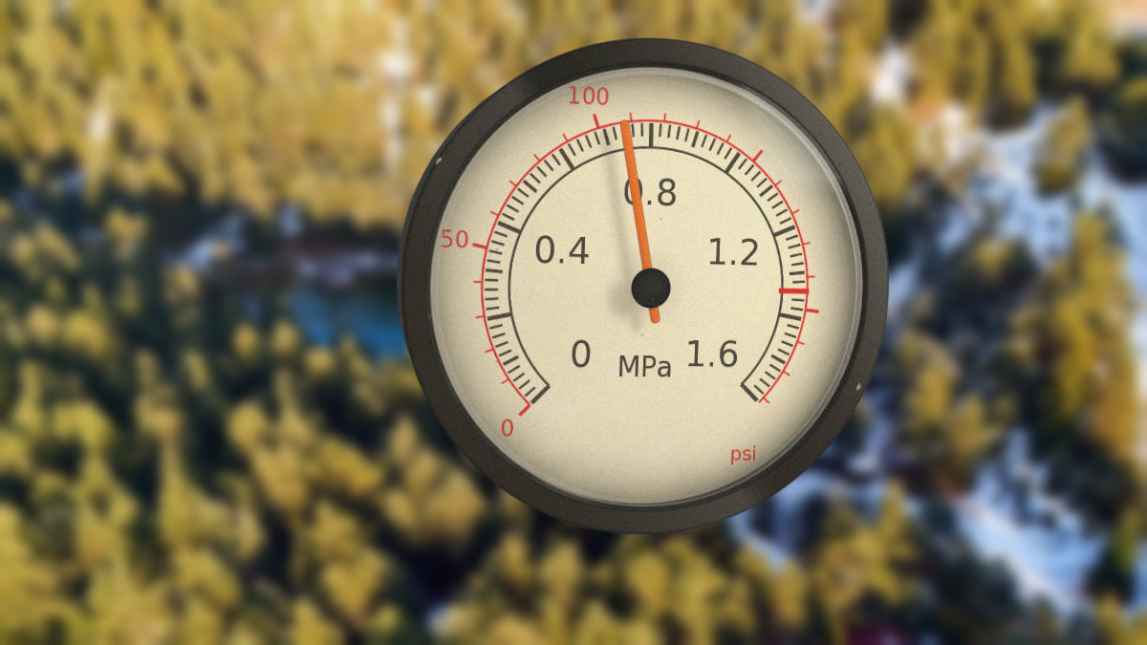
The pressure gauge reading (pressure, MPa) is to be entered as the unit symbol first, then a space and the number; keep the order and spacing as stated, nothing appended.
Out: MPa 0.74
